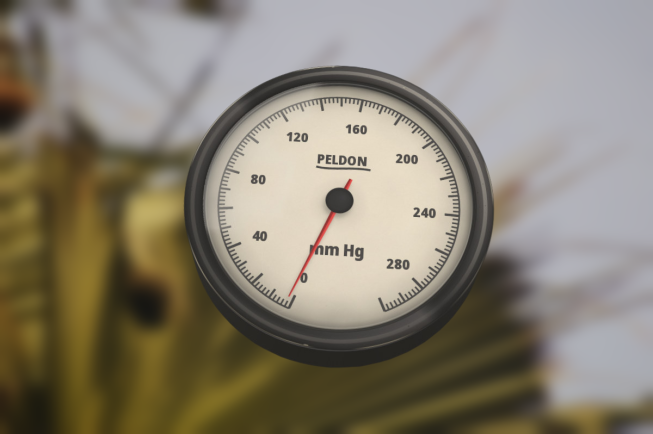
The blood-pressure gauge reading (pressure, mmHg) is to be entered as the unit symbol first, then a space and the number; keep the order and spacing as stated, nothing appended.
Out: mmHg 2
